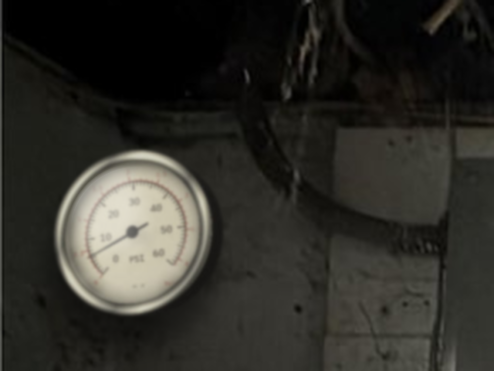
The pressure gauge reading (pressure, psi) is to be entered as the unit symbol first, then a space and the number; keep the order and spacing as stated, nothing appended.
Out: psi 5
